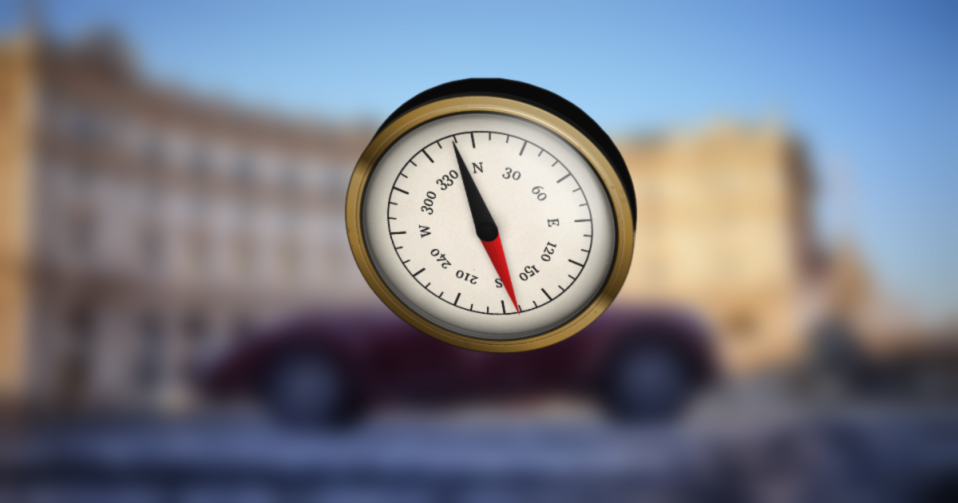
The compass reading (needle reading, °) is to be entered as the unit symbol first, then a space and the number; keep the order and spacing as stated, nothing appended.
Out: ° 170
